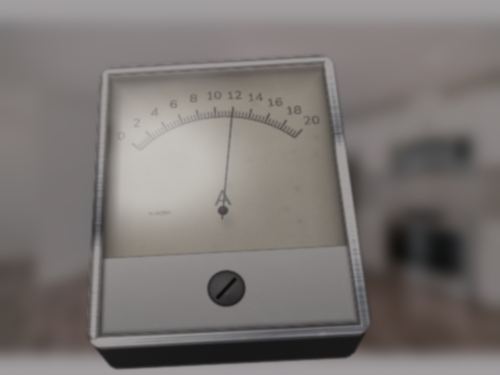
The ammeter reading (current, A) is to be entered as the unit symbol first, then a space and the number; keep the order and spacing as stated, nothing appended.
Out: A 12
